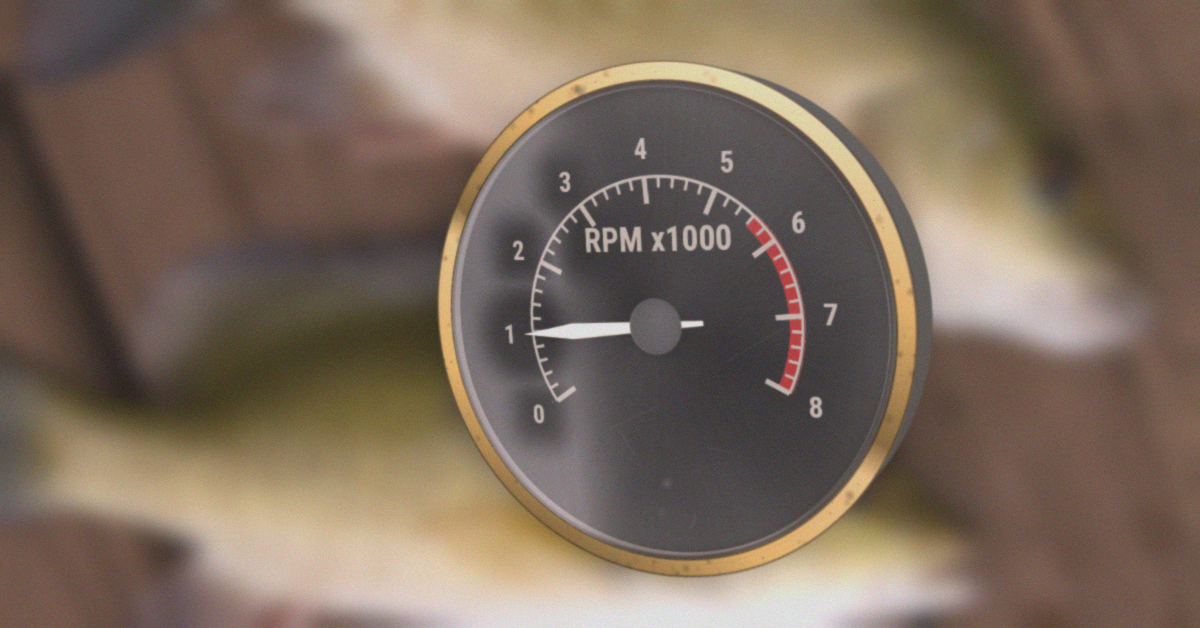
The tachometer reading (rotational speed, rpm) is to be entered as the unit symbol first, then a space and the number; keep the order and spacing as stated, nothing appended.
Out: rpm 1000
